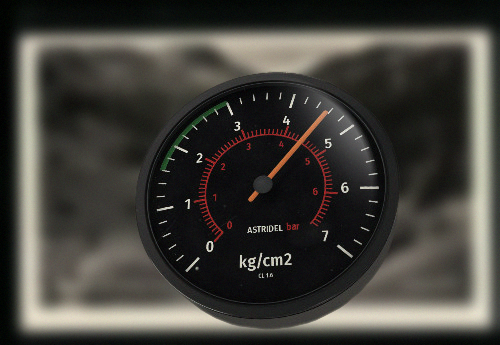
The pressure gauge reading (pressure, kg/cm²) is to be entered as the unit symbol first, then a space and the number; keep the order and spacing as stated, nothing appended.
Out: kg/cm² 4.6
